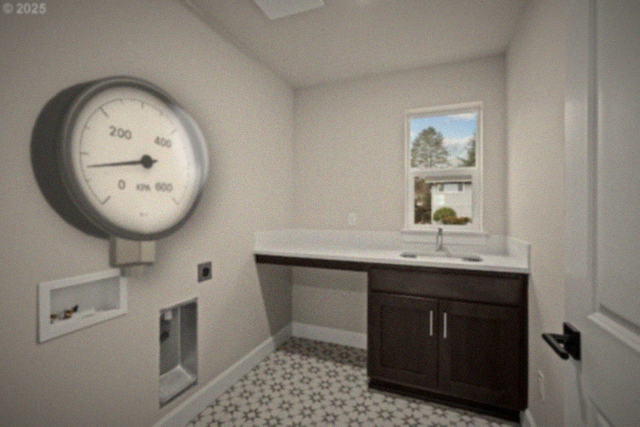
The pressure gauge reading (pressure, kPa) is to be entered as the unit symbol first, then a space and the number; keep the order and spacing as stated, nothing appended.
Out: kPa 75
